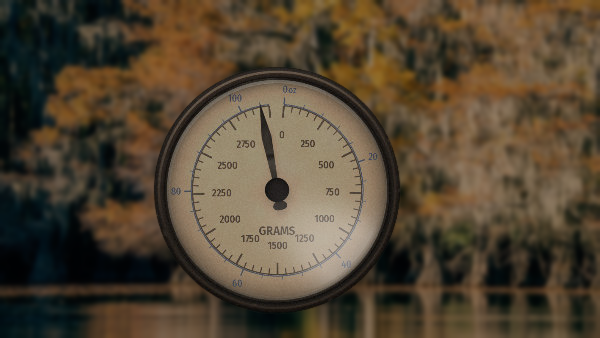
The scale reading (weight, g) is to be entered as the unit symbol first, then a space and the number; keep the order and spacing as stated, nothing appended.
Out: g 2950
